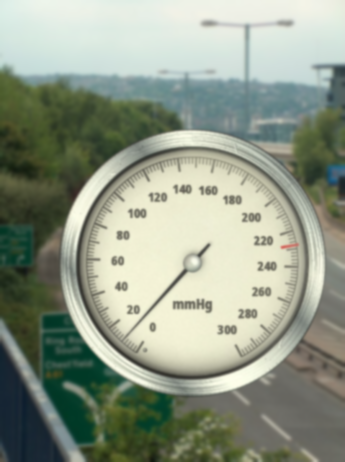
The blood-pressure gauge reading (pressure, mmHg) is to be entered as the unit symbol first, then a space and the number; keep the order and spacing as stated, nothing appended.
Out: mmHg 10
